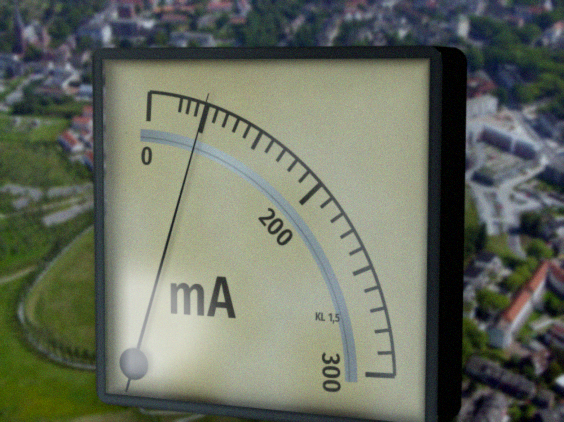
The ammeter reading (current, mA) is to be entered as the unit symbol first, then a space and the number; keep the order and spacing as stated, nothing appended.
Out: mA 100
